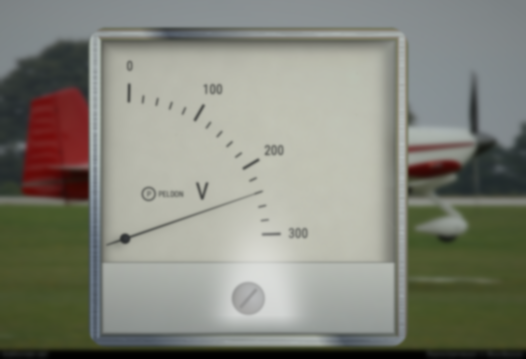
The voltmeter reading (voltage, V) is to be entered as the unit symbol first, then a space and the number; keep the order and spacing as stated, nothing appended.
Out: V 240
